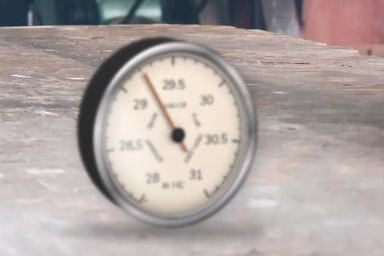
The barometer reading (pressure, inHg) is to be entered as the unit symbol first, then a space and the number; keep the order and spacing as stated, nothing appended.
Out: inHg 29.2
